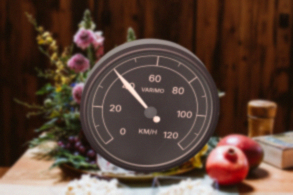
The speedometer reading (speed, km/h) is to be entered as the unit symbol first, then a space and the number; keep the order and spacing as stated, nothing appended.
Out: km/h 40
